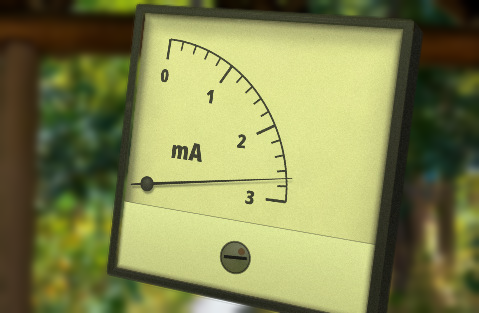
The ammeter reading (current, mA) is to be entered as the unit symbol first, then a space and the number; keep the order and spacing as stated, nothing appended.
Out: mA 2.7
